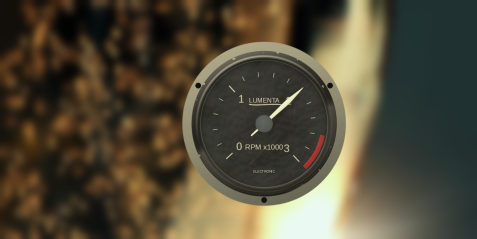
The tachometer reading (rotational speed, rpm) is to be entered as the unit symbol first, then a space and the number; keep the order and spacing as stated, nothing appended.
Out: rpm 2000
